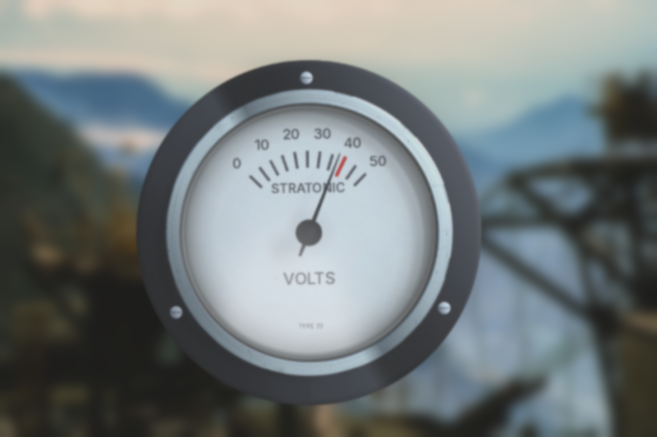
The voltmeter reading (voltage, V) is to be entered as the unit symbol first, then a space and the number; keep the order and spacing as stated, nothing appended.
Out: V 37.5
